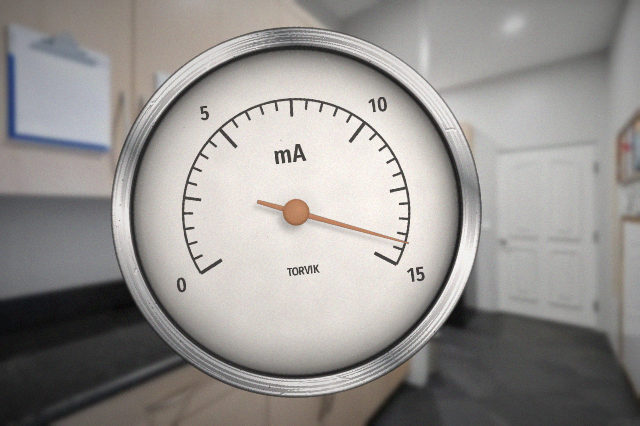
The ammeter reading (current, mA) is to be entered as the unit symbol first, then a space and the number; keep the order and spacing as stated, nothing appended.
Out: mA 14.25
